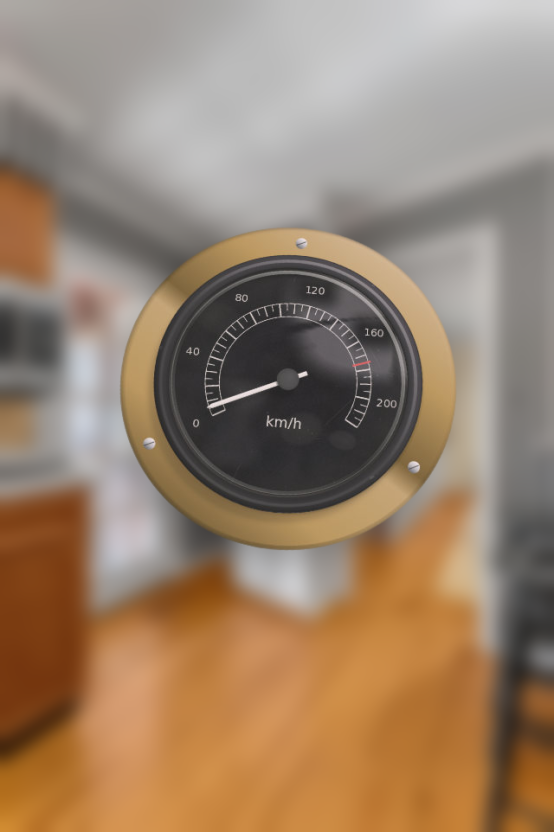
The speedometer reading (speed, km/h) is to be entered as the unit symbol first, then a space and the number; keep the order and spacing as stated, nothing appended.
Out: km/h 5
